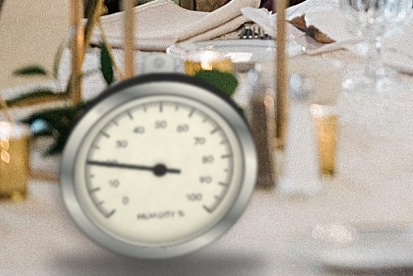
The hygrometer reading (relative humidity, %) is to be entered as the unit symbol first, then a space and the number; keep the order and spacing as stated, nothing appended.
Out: % 20
